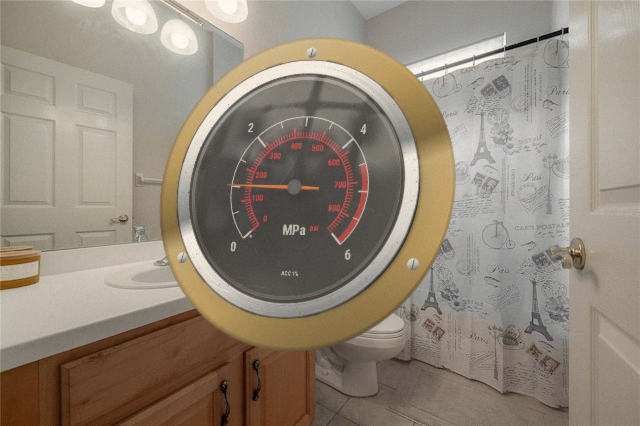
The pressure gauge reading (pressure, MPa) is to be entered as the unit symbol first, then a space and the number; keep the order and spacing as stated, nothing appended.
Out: MPa 1
